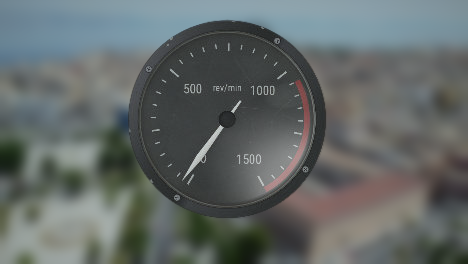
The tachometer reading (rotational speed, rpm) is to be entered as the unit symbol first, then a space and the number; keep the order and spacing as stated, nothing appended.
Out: rpm 25
